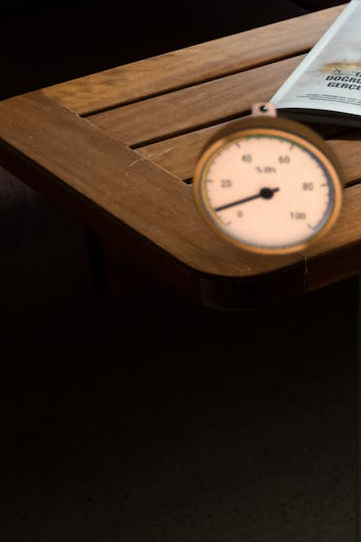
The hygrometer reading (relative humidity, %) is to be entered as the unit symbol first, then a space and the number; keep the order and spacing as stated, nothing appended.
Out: % 8
